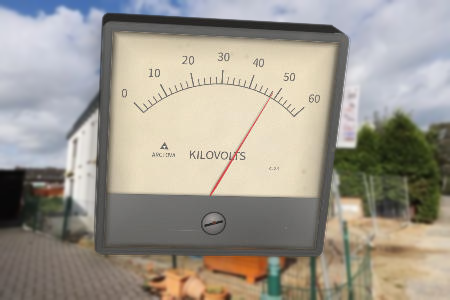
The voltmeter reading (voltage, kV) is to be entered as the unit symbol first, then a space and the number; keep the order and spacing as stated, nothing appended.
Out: kV 48
